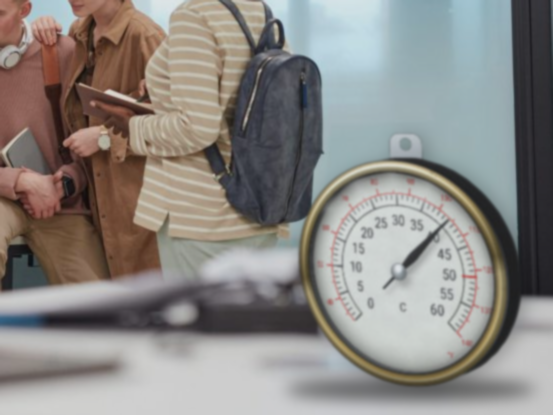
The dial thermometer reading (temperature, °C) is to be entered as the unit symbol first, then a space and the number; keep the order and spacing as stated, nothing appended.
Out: °C 40
